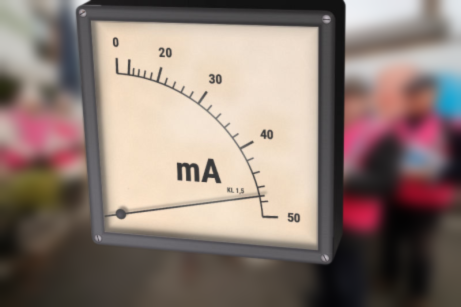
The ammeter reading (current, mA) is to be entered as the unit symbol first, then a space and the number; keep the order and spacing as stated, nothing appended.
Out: mA 47
